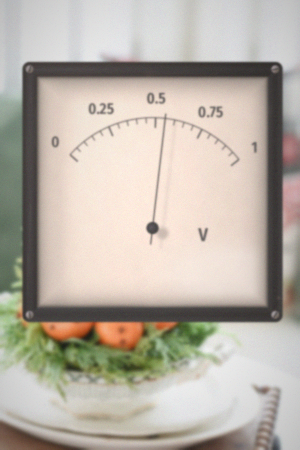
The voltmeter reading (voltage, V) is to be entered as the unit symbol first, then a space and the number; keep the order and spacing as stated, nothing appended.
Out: V 0.55
